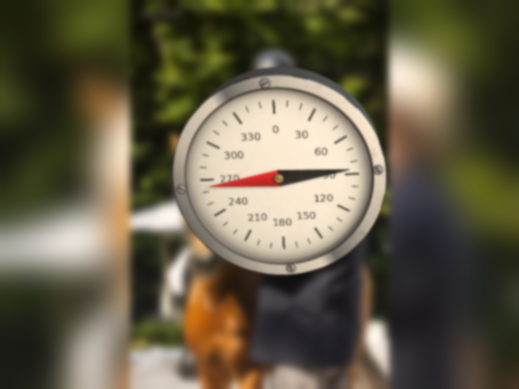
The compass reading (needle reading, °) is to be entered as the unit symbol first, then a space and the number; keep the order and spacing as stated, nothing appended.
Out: ° 265
